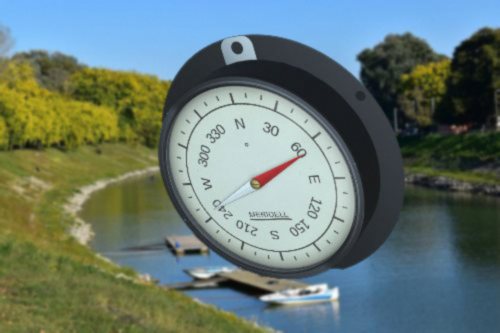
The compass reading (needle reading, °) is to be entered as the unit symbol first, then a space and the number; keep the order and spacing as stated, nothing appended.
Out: ° 65
